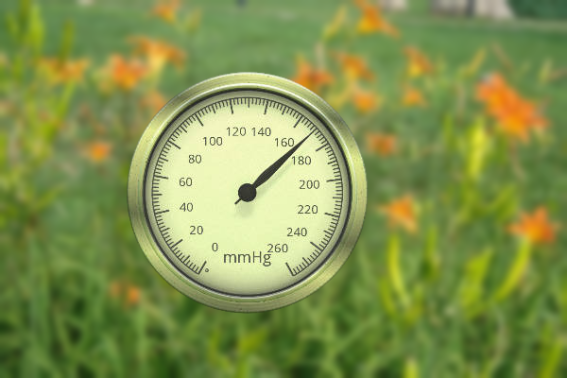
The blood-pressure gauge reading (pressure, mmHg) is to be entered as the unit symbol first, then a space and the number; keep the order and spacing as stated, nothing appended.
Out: mmHg 170
